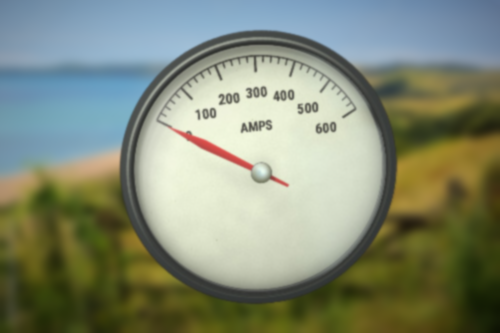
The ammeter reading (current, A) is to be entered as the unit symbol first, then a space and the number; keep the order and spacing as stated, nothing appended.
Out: A 0
